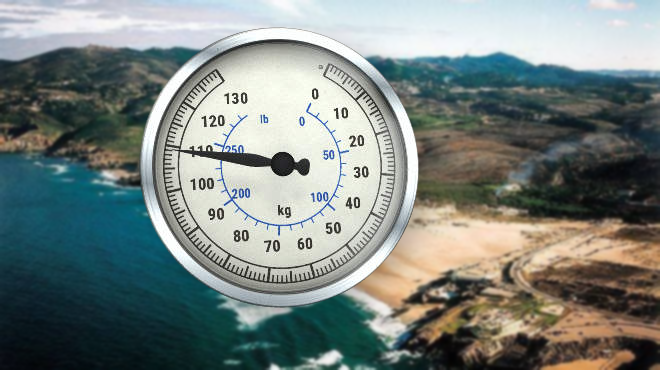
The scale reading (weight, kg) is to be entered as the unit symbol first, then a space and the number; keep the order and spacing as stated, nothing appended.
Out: kg 109
